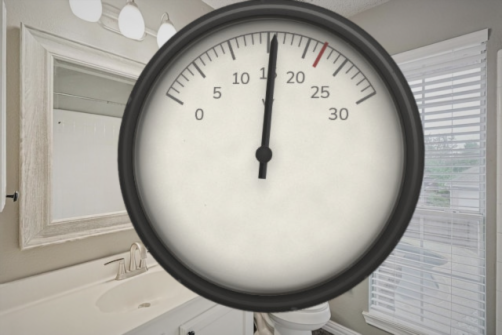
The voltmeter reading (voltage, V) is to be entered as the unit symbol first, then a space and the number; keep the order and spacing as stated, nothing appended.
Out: V 16
